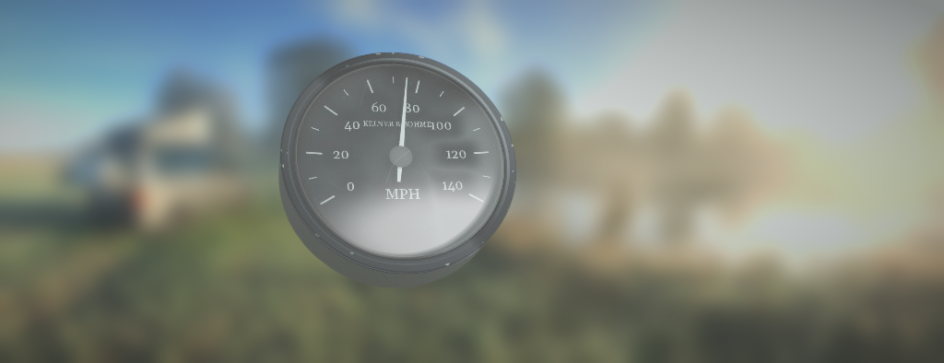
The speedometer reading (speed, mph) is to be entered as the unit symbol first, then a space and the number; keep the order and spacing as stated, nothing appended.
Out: mph 75
